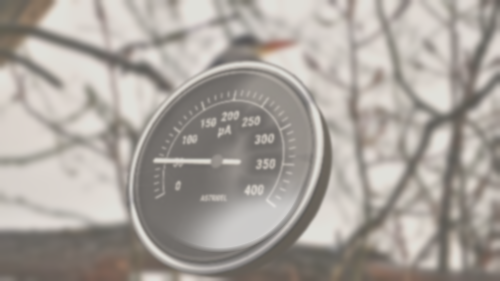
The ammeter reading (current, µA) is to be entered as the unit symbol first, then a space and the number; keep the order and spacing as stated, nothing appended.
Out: µA 50
